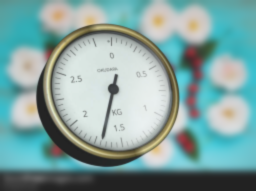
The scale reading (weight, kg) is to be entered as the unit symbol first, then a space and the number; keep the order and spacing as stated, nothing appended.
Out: kg 1.7
